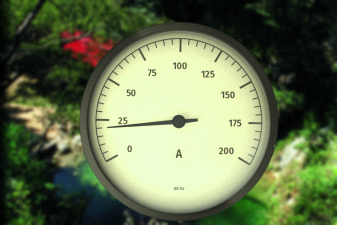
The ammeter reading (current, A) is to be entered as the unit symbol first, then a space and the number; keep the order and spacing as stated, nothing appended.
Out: A 20
